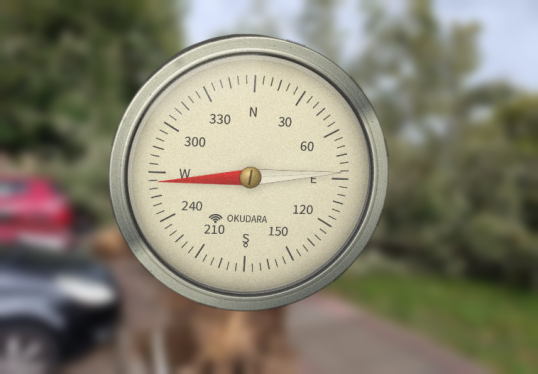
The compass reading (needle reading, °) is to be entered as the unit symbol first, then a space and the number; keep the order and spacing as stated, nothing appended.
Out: ° 265
